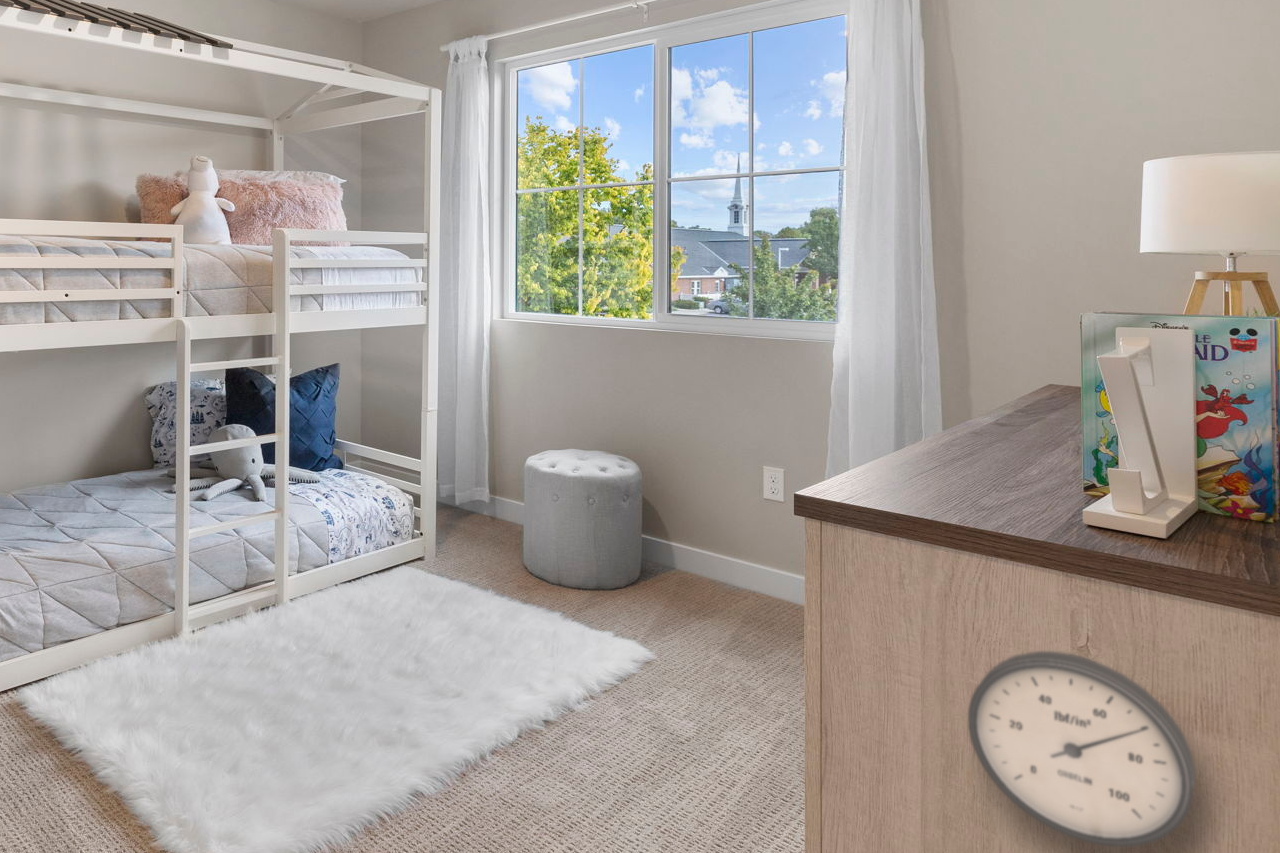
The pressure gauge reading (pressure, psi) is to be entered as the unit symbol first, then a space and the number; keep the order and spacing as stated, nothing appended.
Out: psi 70
